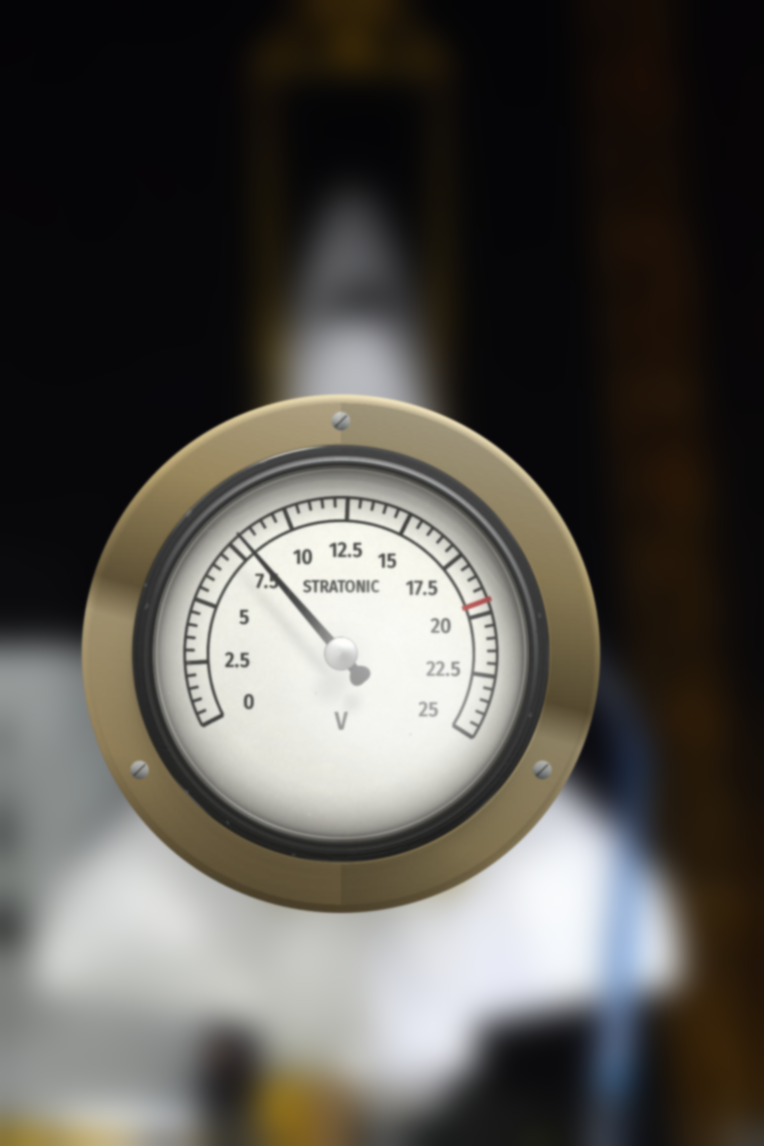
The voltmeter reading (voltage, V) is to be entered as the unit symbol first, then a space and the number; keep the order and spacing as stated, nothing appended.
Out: V 8
